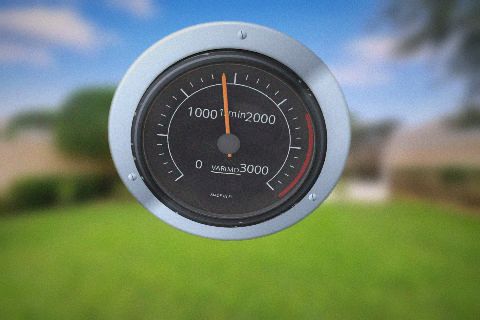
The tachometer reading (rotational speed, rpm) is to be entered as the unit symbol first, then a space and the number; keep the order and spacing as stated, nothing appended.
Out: rpm 1400
